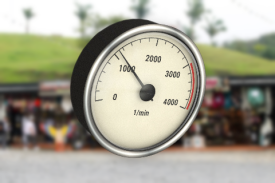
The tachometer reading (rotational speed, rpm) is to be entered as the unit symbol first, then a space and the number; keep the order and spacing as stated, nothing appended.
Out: rpm 1100
